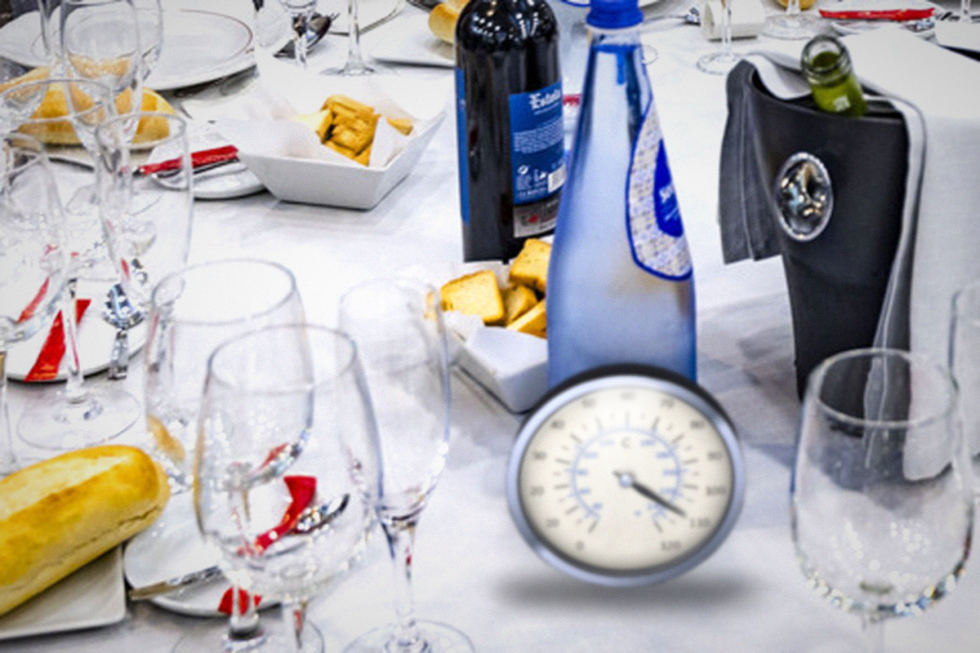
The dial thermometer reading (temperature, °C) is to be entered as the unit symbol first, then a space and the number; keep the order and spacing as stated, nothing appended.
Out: °C 110
